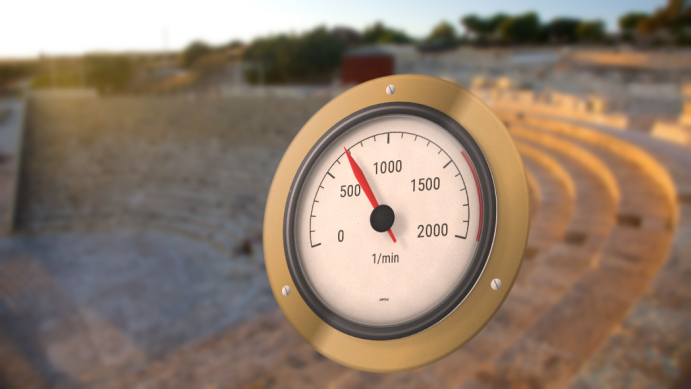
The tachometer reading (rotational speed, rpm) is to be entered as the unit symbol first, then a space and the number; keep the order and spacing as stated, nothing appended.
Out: rpm 700
